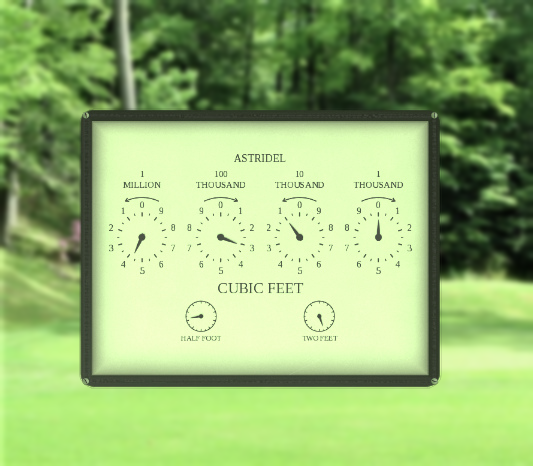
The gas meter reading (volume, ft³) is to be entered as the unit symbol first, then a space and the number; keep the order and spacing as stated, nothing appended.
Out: ft³ 431000
